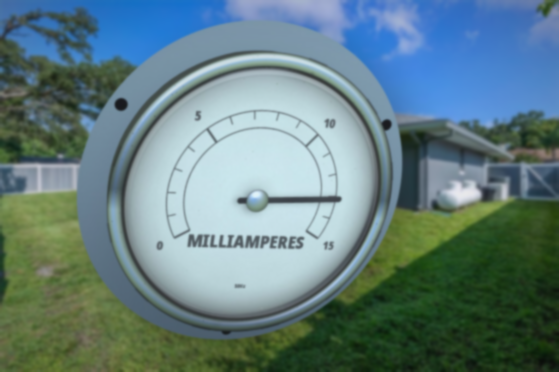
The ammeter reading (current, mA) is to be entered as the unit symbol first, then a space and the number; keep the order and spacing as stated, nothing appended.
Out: mA 13
